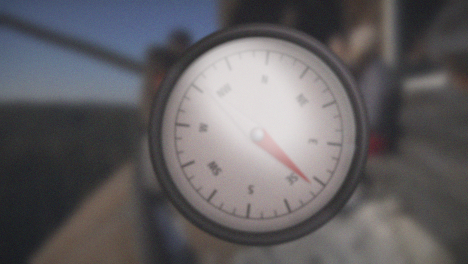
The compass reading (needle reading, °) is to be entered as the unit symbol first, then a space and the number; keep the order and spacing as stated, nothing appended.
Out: ° 125
